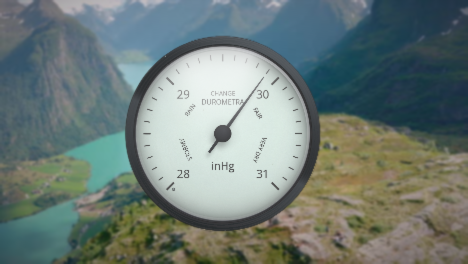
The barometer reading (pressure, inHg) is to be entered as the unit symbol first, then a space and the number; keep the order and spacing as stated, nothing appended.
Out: inHg 29.9
